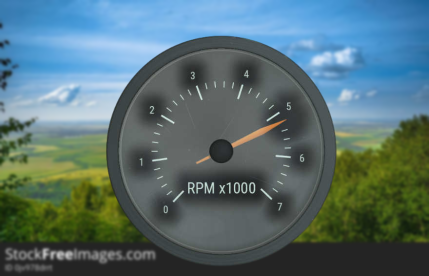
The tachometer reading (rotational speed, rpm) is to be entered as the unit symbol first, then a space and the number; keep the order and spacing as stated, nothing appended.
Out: rpm 5200
